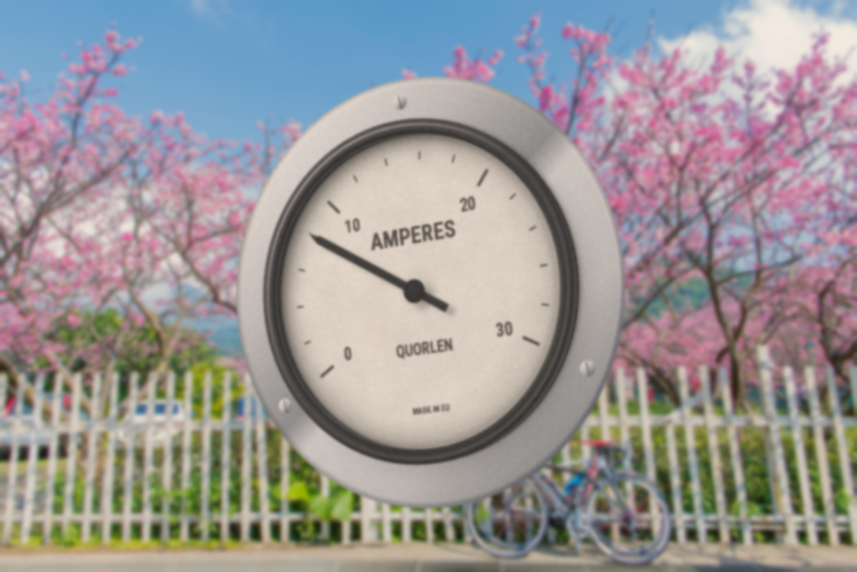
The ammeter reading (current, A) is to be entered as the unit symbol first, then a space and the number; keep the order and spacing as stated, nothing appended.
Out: A 8
